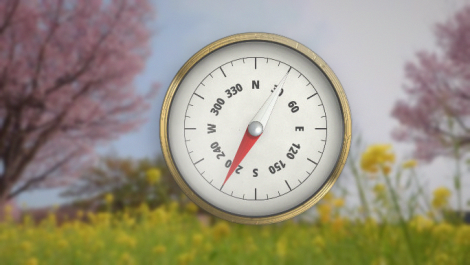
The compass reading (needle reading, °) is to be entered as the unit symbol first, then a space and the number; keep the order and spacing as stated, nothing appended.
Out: ° 210
